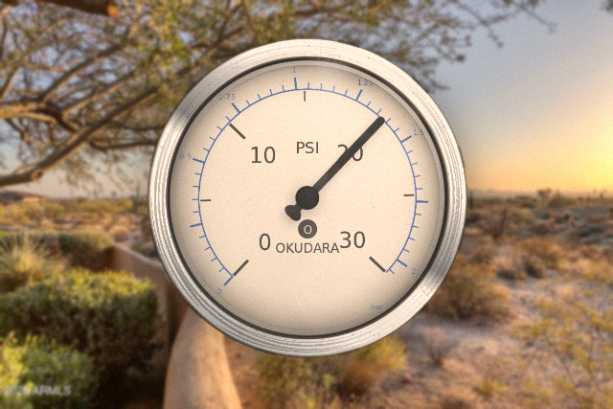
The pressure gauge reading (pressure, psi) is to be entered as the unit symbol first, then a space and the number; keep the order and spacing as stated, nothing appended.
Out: psi 20
